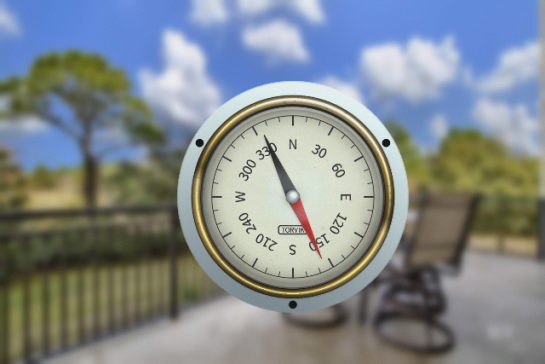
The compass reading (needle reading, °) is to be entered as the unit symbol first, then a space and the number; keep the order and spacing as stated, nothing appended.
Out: ° 155
